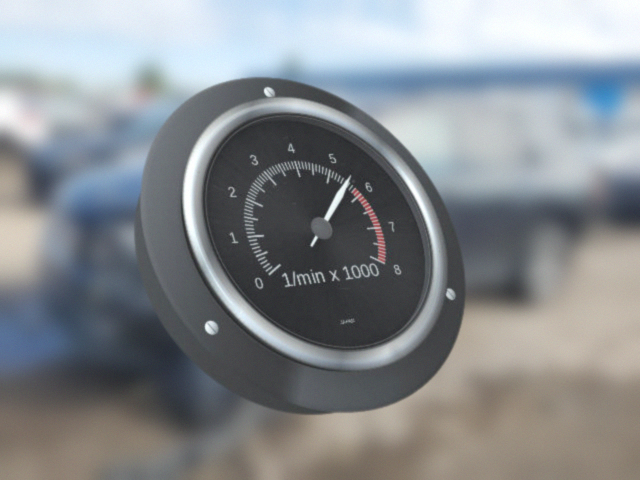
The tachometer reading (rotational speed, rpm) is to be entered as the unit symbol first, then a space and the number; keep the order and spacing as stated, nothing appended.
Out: rpm 5500
